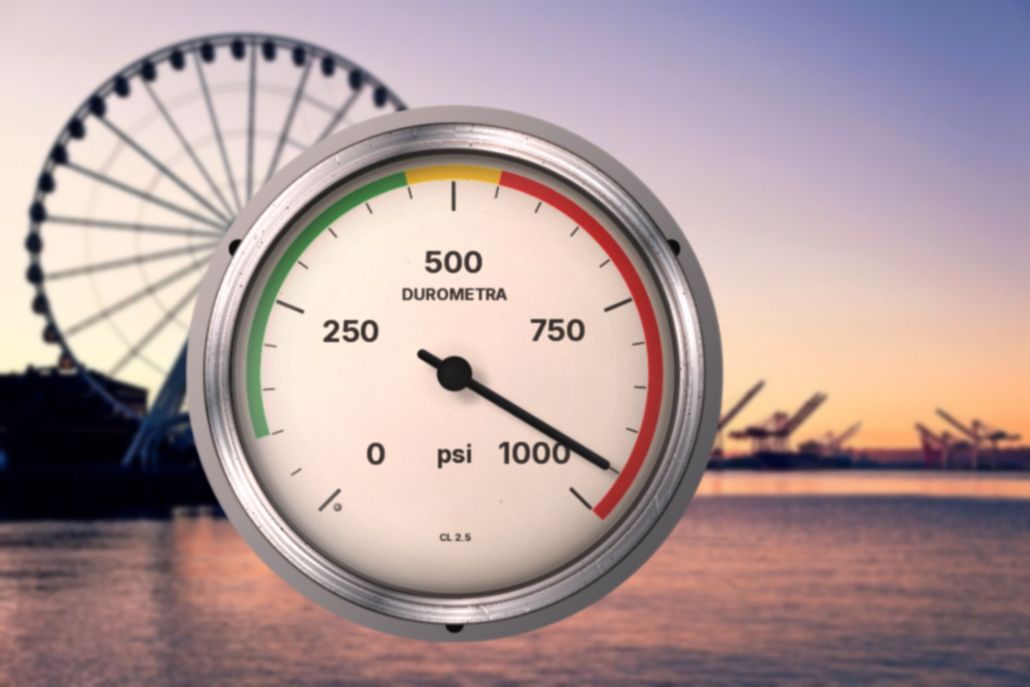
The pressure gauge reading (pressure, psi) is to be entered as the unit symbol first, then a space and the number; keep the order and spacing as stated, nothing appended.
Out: psi 950
